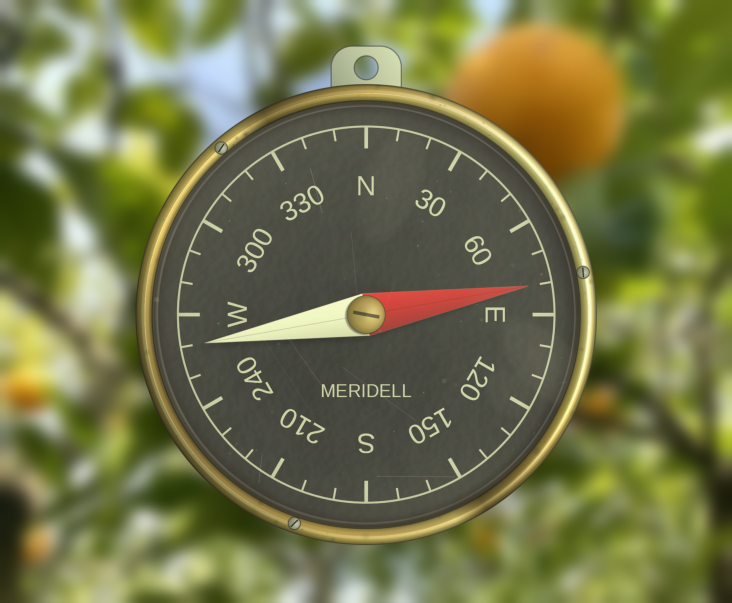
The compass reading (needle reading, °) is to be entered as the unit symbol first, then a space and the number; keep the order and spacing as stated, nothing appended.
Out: ° 80
